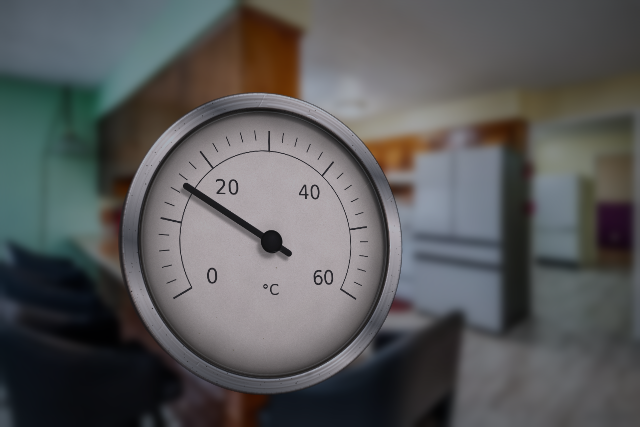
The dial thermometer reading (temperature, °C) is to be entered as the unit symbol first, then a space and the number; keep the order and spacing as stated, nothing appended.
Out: °C 15
